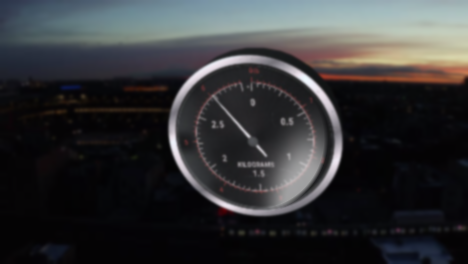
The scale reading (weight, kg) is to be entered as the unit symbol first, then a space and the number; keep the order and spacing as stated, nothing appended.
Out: kg 2.75
